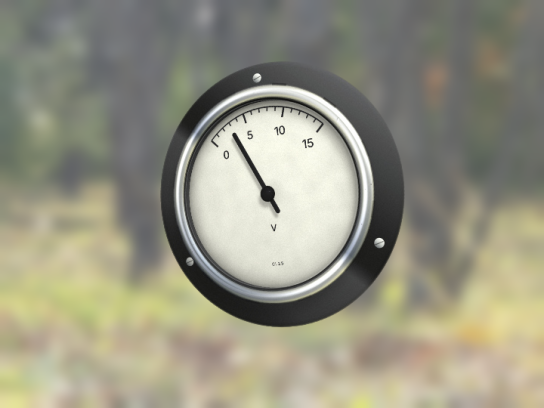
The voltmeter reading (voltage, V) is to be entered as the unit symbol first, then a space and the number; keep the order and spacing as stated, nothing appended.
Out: V 3
